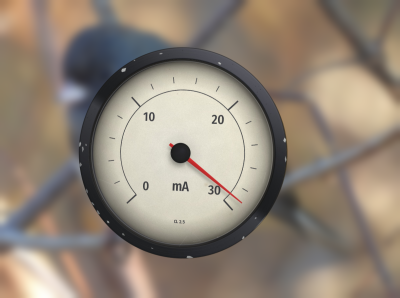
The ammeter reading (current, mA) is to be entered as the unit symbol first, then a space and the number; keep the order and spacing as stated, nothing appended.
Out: mA 29
